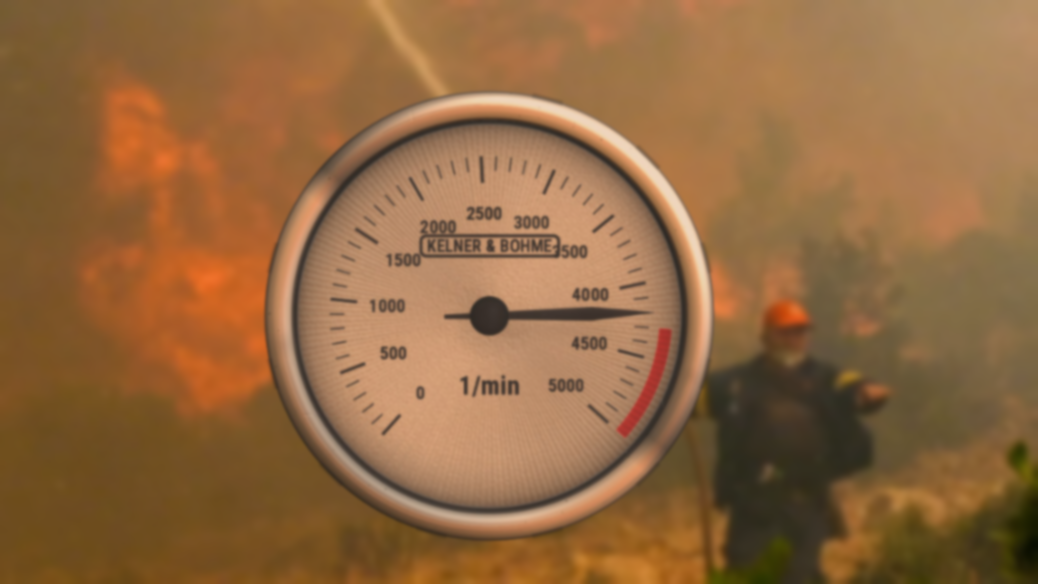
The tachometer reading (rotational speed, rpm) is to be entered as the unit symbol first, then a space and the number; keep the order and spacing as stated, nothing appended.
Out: rpm 4200
